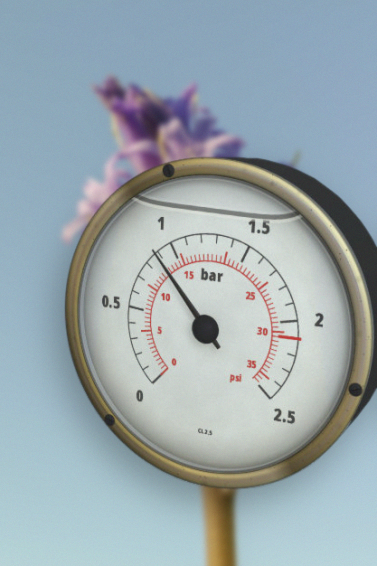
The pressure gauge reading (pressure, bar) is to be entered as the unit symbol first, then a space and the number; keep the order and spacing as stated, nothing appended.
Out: bar 0.9
